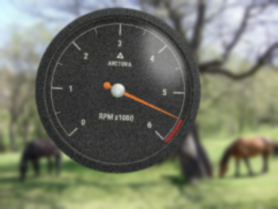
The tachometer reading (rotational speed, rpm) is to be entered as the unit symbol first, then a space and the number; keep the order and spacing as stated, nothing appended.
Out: rpm 5500
